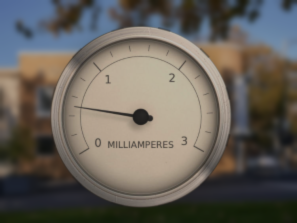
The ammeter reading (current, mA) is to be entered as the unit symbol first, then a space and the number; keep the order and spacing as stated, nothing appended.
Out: mA 0.5
